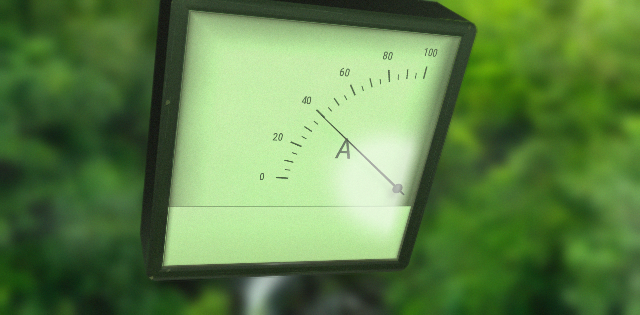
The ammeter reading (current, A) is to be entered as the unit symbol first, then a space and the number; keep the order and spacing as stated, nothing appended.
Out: A 40
